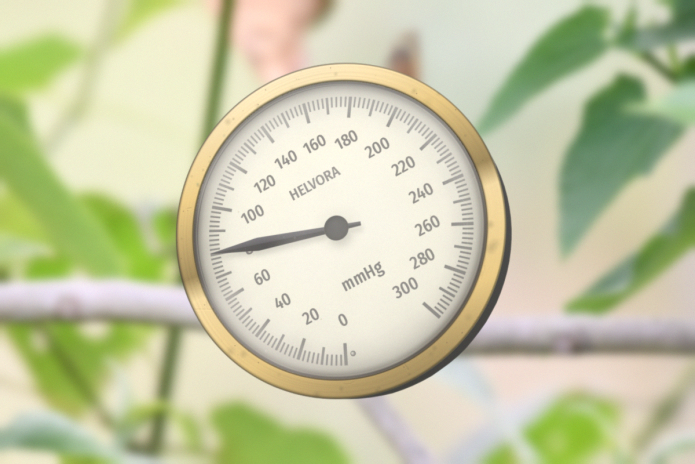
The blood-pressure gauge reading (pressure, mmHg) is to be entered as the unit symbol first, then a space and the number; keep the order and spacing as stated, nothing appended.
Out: mmHg 80
